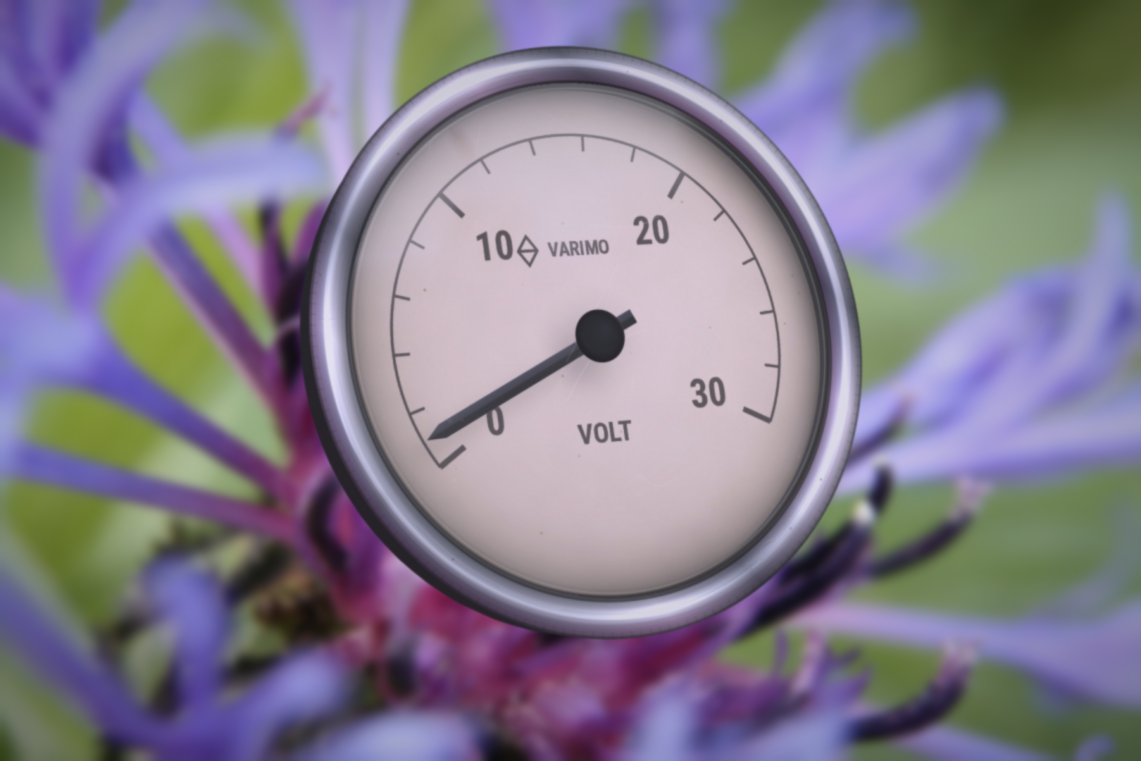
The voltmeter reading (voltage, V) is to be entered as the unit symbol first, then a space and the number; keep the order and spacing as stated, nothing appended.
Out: V 1
